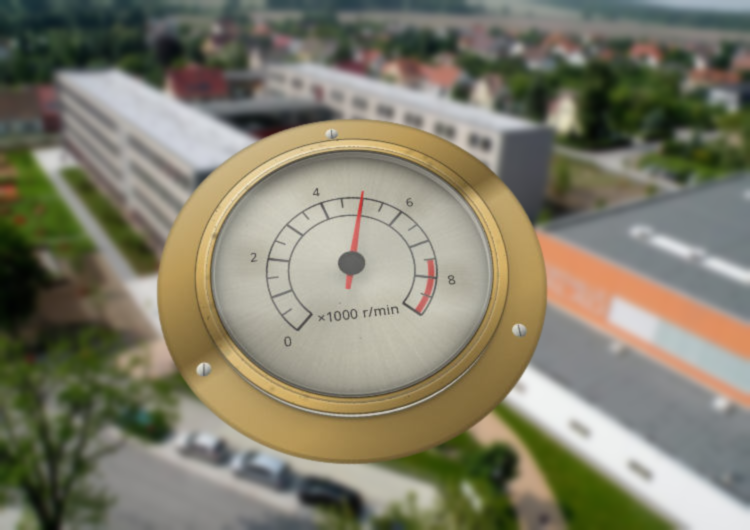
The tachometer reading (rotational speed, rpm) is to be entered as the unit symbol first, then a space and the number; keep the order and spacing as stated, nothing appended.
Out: rpm 5000
